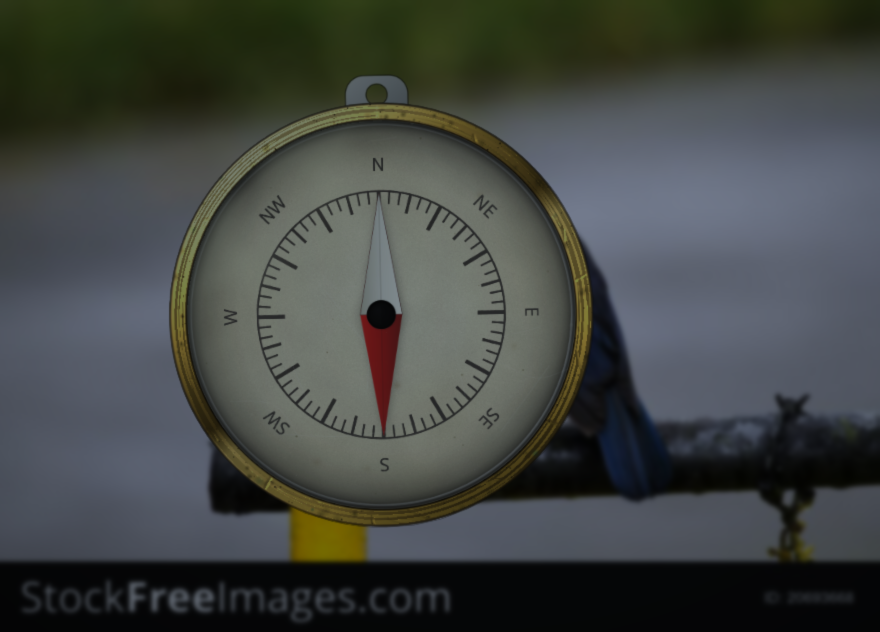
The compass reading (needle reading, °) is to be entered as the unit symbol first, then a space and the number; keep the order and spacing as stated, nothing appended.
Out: ° 180
